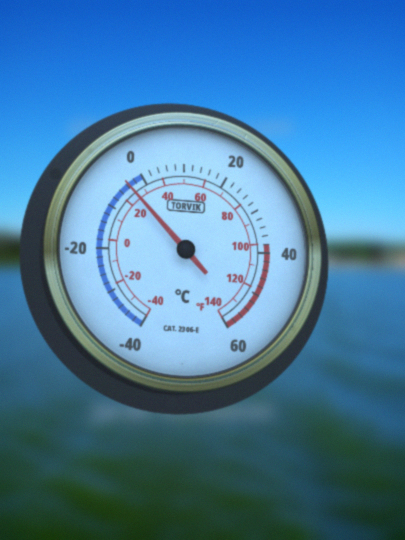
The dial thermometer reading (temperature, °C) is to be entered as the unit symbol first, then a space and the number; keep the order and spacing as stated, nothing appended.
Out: °C -4
